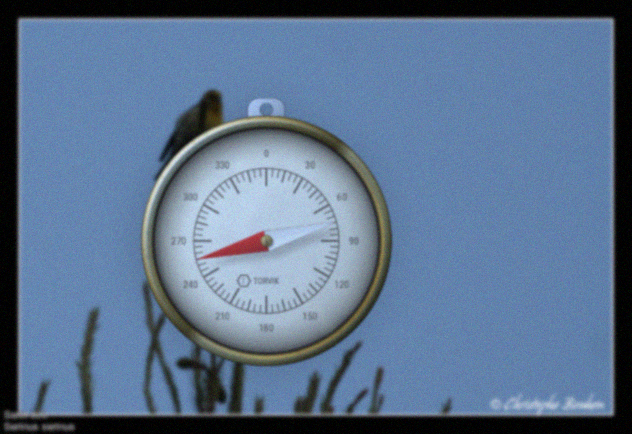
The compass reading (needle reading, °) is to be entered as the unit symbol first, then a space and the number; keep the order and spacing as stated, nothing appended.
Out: ° 255
